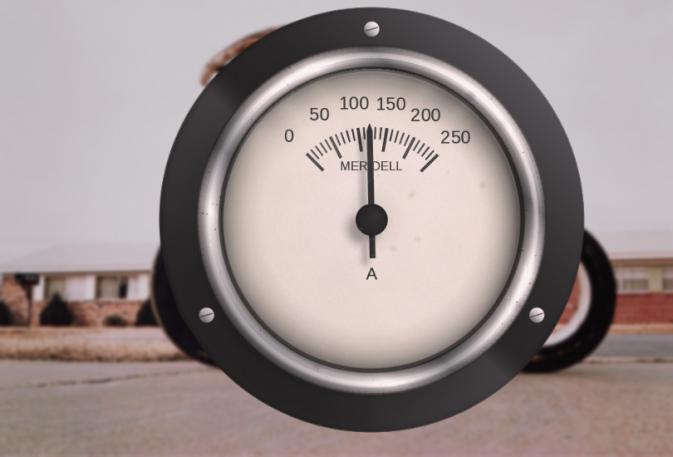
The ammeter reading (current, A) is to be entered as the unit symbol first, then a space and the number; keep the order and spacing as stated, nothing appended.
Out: A 120
